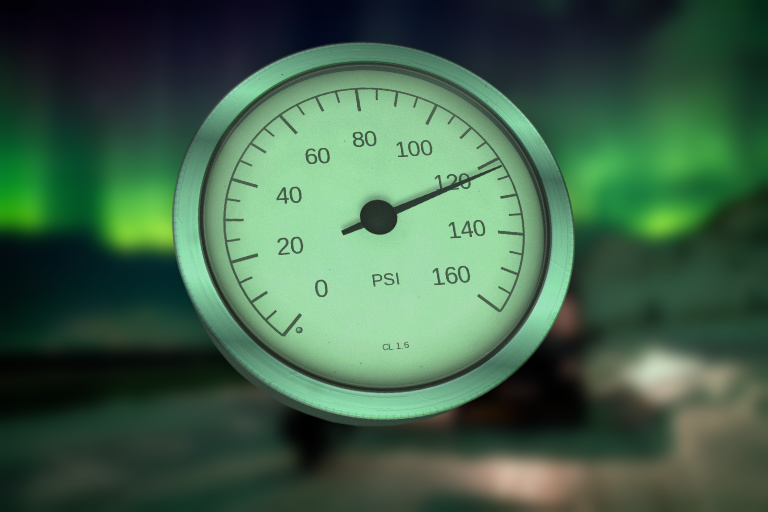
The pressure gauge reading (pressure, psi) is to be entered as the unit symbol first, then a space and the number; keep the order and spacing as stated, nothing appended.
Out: psi 122.5
